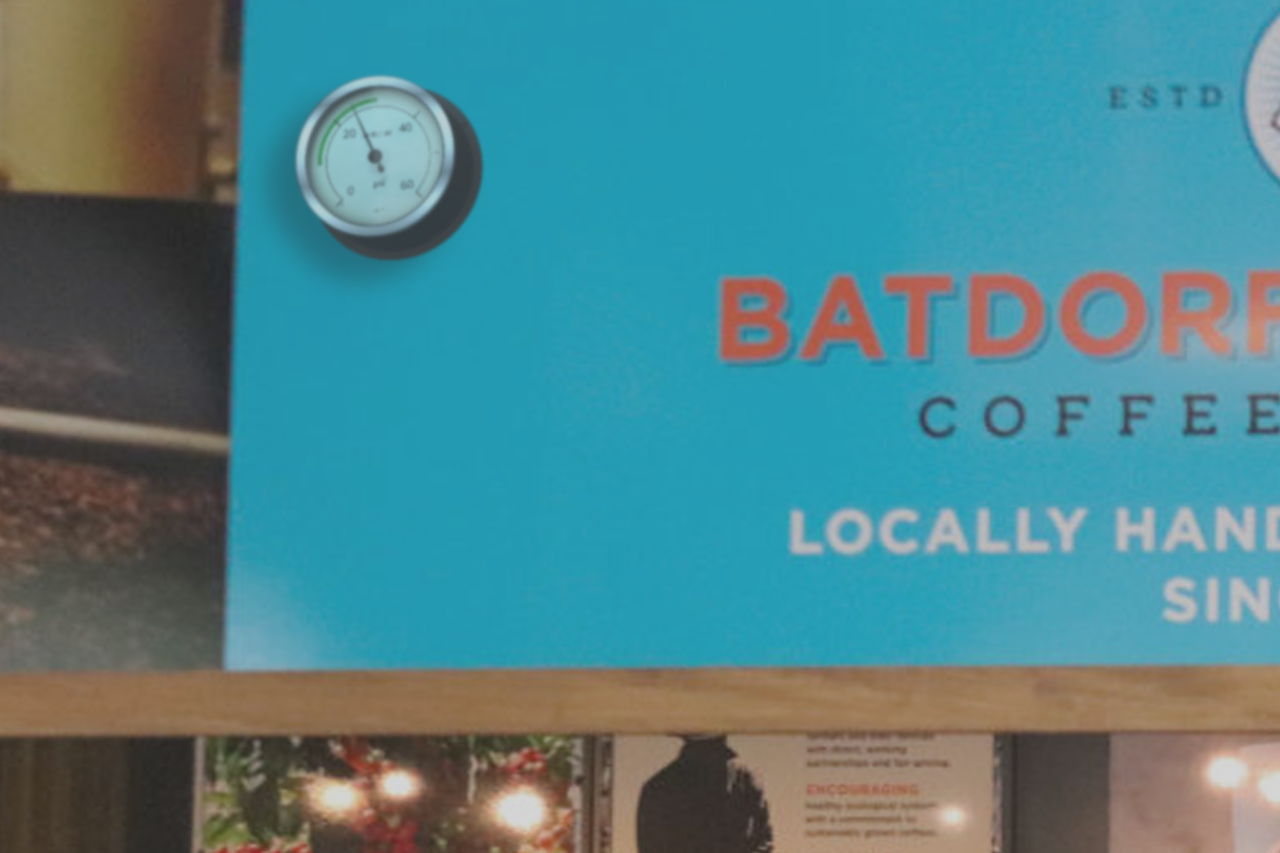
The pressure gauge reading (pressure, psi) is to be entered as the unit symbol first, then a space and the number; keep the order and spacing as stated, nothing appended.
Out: psi 25
